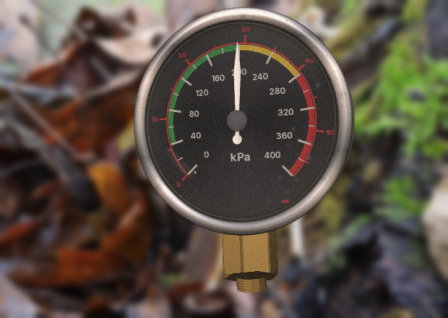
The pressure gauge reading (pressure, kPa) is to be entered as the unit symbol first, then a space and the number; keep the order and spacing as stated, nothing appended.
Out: kPa 200
